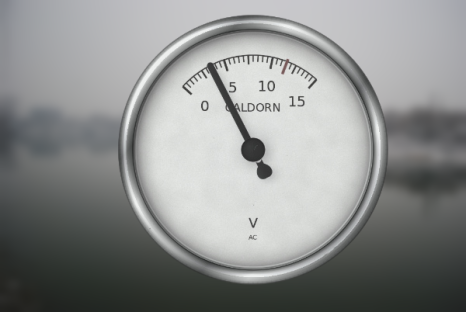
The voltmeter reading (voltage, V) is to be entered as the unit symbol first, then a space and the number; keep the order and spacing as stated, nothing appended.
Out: V 3.5
